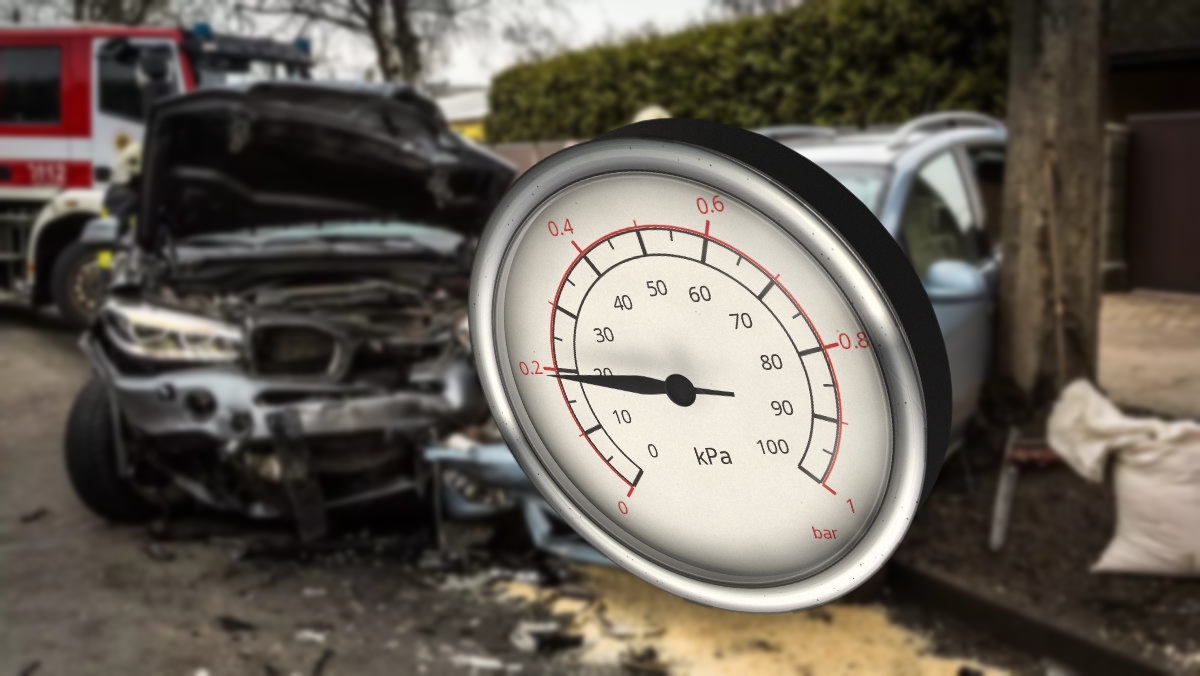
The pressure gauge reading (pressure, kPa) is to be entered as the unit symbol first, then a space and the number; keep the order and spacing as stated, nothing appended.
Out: kPa 20
